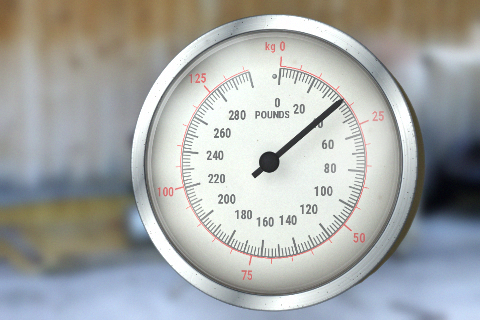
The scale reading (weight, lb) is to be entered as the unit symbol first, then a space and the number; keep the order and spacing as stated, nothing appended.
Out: lb 40
